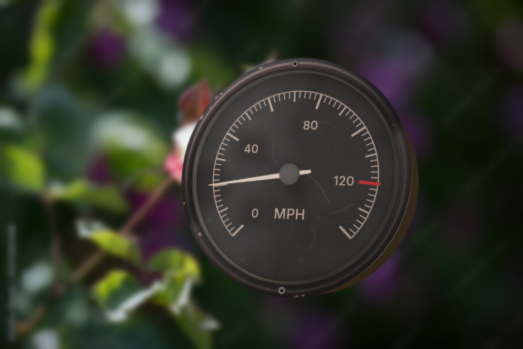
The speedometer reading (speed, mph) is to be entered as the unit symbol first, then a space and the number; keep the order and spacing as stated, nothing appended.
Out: mph 20
